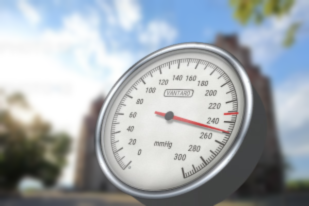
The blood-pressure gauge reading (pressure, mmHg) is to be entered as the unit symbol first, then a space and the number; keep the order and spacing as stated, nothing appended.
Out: mmHg 250
